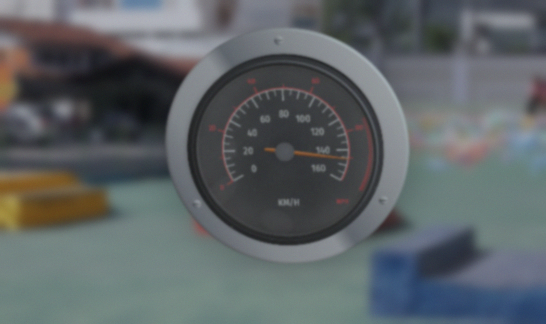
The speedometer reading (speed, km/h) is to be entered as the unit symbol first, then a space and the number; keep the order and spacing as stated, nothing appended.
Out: km/h 145
